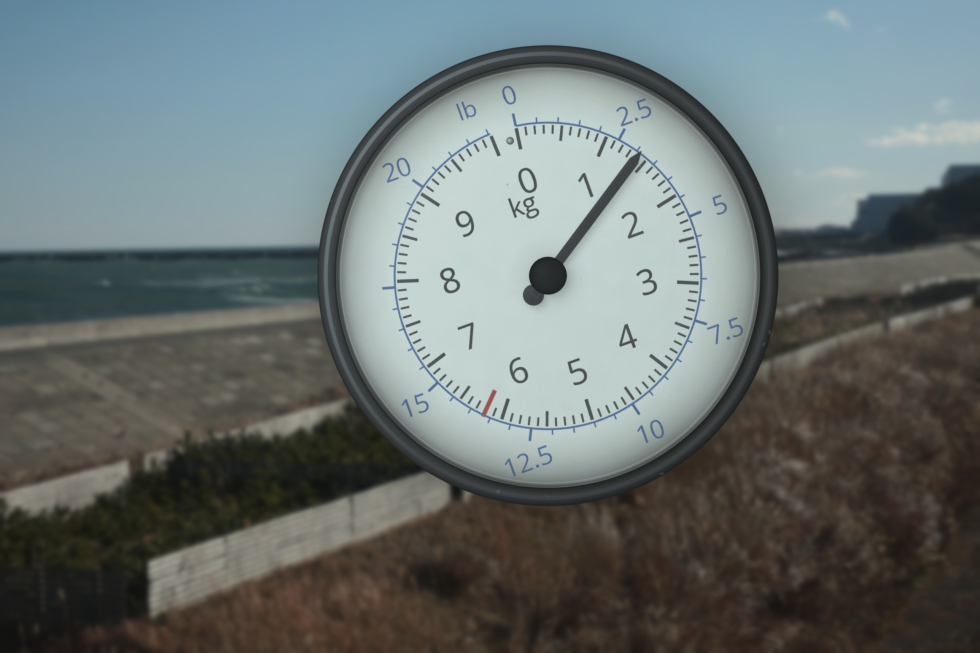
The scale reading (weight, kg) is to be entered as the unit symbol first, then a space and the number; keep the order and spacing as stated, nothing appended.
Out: kg 1.4
